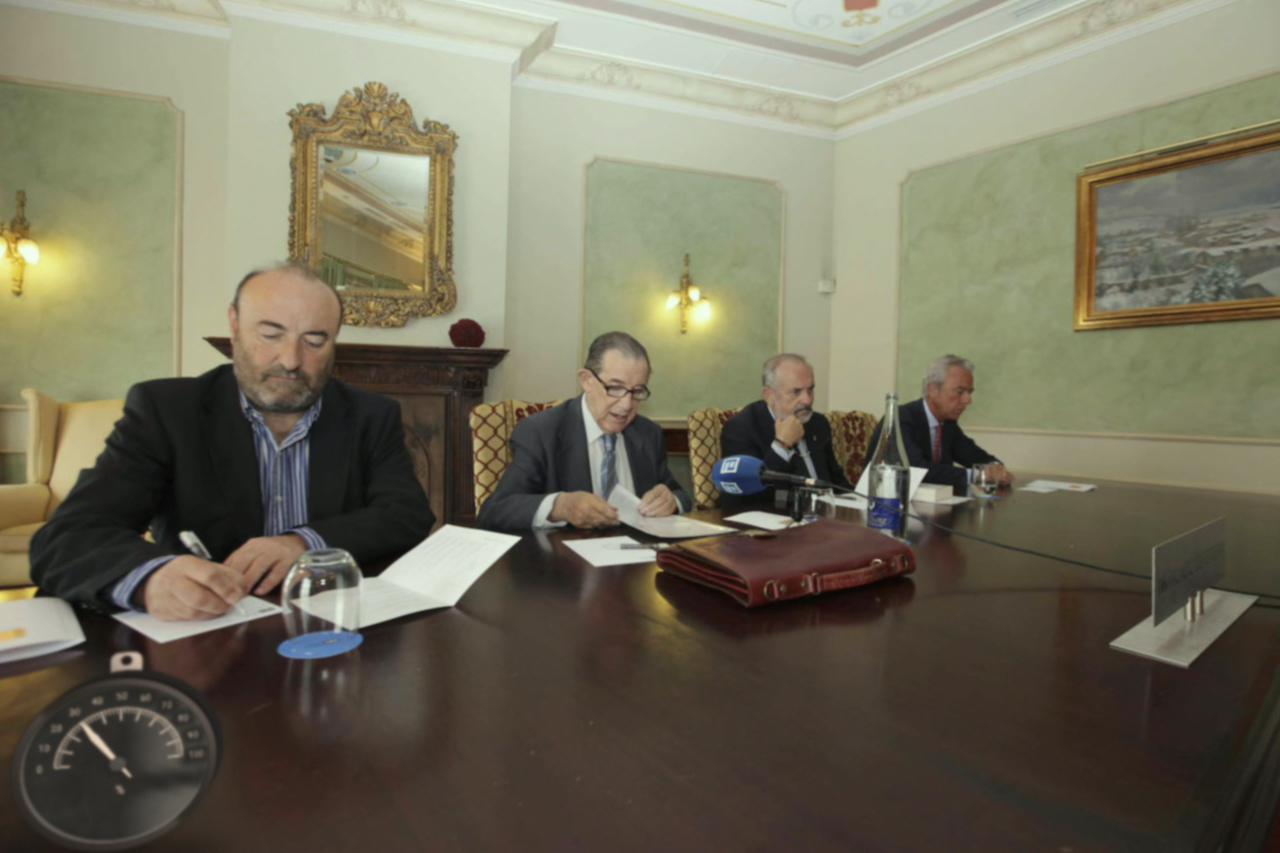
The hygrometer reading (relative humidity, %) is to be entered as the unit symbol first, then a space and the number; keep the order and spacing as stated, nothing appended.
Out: % 30
